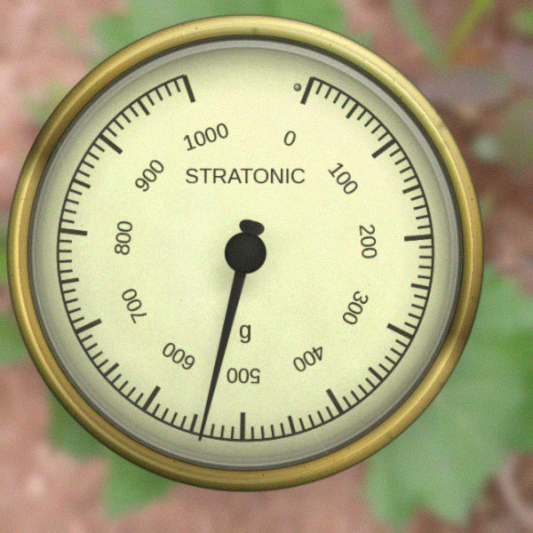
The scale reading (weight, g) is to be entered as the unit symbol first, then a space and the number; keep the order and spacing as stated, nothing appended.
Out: g 540
